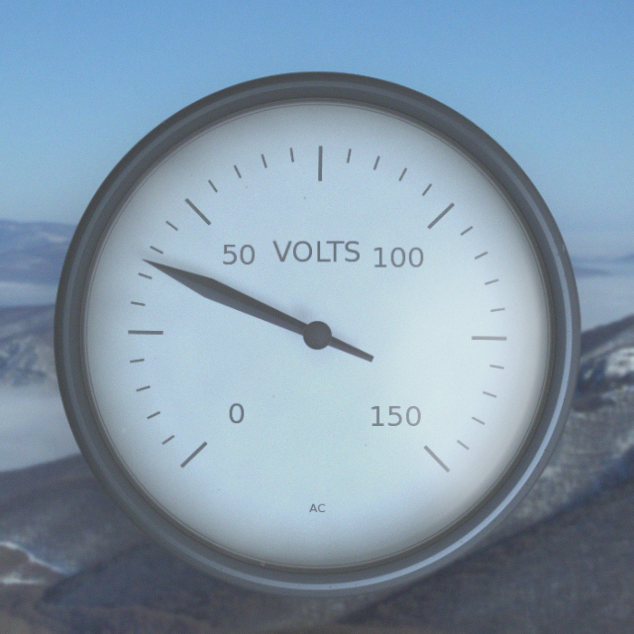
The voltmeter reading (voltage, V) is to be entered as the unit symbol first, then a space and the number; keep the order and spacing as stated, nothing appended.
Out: V 37.5
